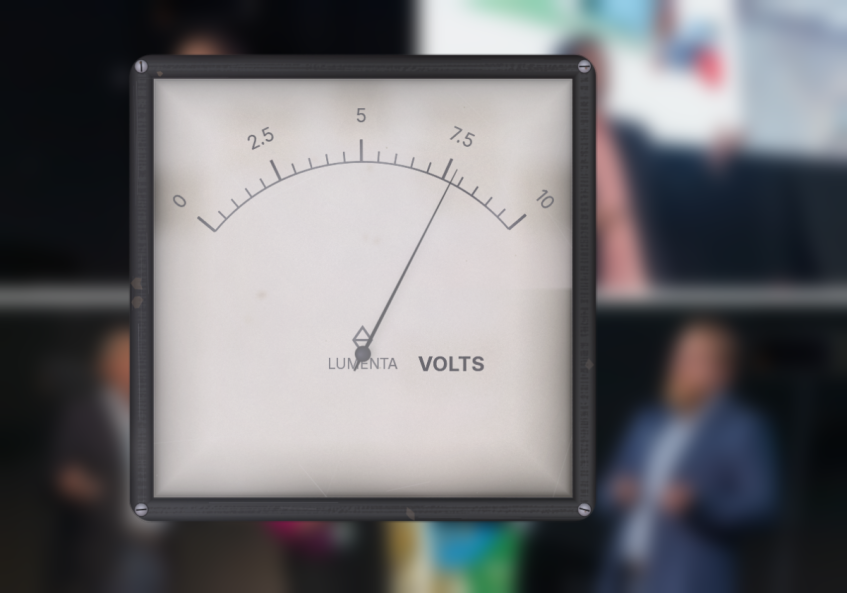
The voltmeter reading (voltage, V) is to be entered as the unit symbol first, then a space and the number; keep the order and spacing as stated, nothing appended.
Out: V 7.75
